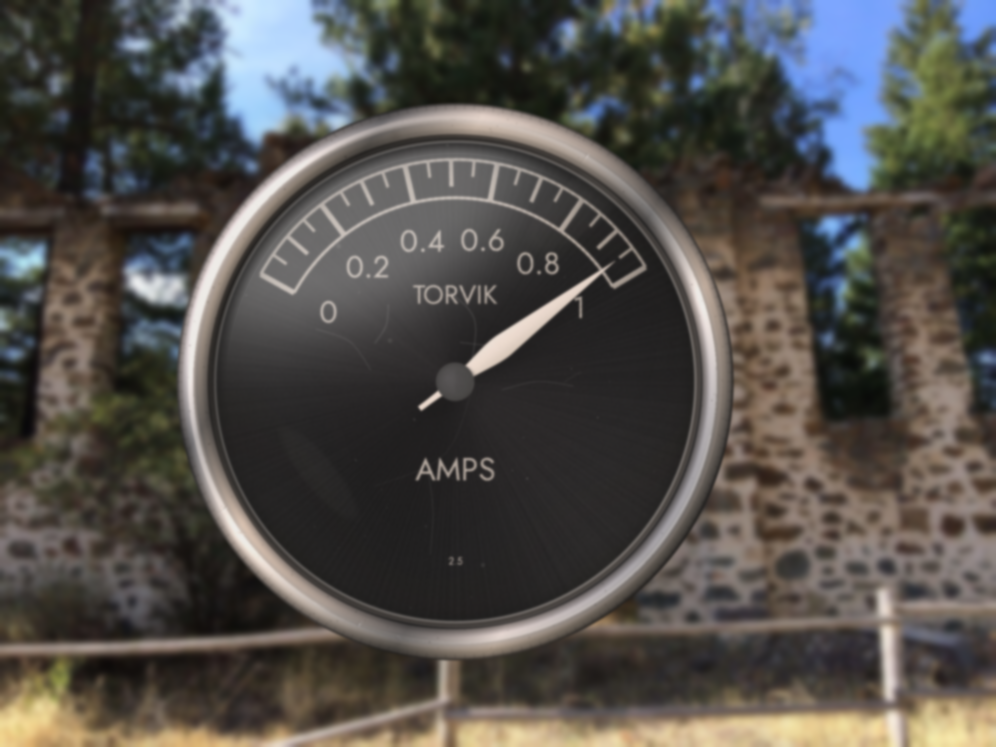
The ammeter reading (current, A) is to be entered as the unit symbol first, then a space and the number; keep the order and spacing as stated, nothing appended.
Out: A 0.95
